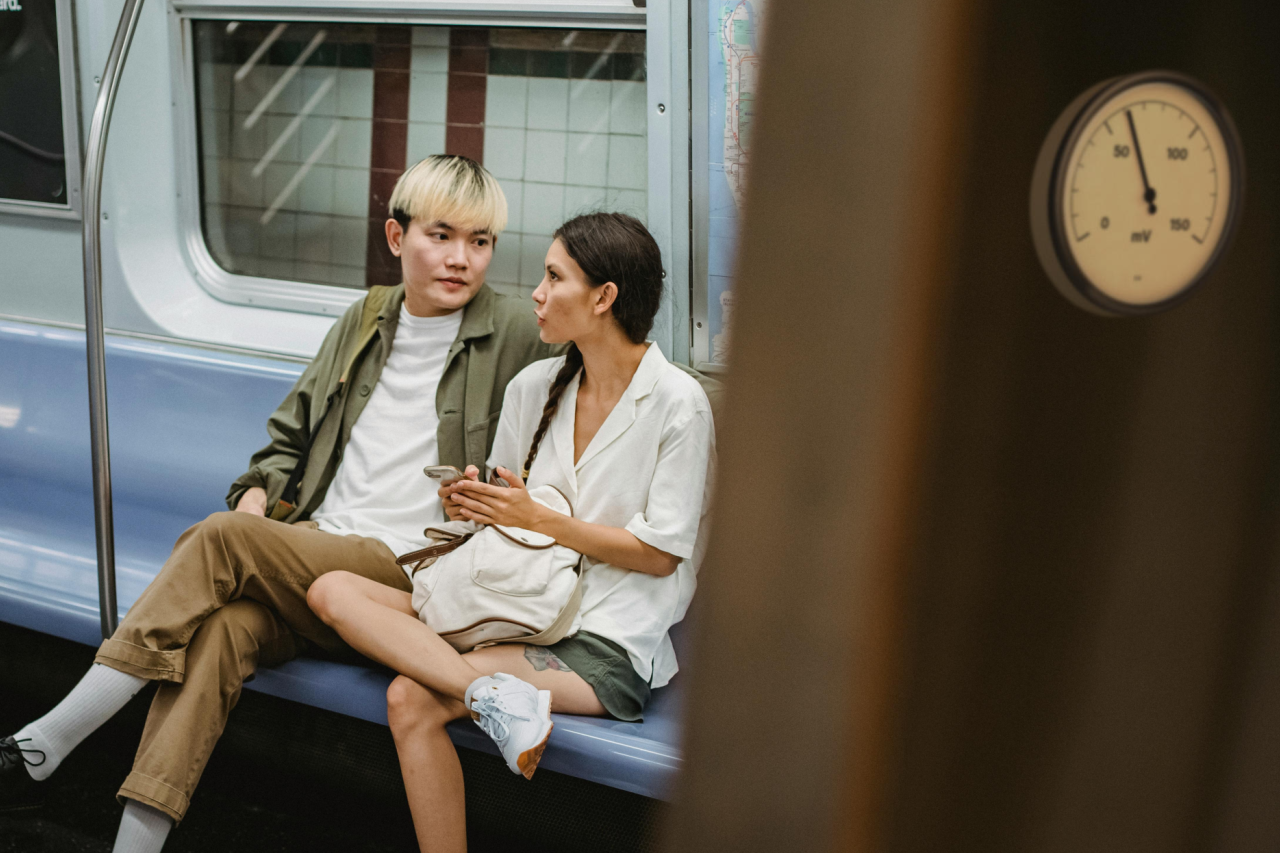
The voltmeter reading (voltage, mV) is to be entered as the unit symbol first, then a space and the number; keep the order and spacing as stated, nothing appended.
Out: mV 60
